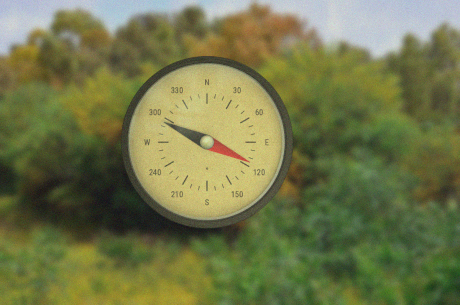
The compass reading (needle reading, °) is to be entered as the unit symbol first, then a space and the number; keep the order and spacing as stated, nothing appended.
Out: ° 115
